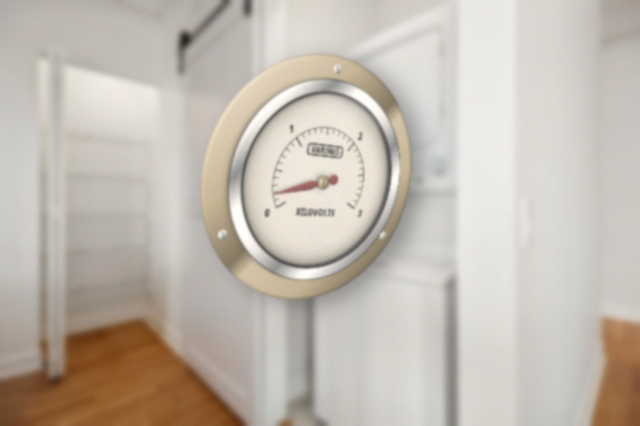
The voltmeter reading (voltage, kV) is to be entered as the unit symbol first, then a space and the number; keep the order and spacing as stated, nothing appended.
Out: kV 0.2
